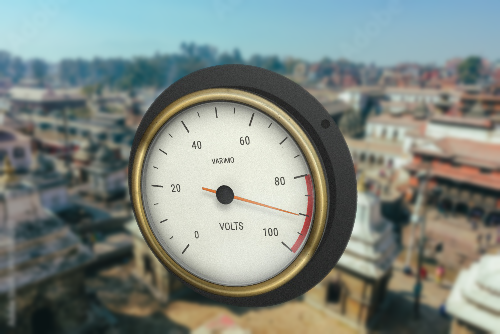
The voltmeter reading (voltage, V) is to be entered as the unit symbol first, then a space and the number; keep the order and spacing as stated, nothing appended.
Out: V 90
